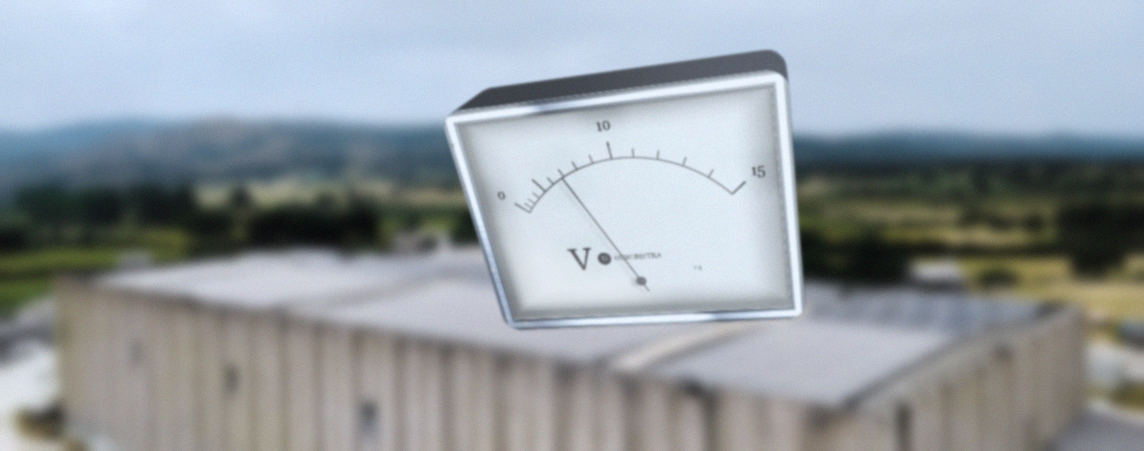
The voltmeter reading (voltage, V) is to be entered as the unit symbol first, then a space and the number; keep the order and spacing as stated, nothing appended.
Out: V 7
